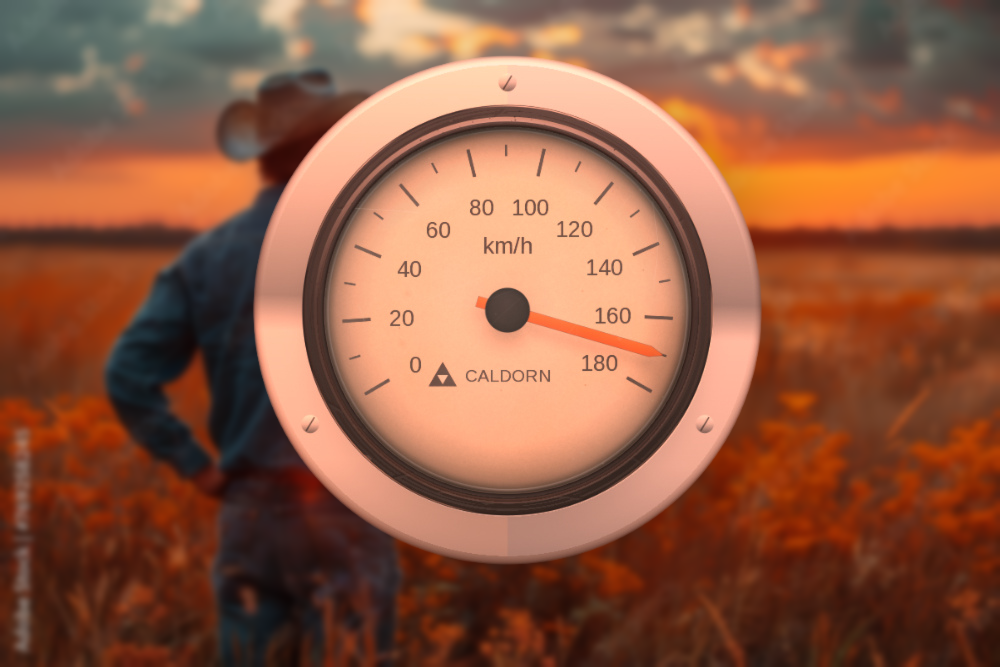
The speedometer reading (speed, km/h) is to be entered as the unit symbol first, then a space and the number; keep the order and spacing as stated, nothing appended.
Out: km/h 170
